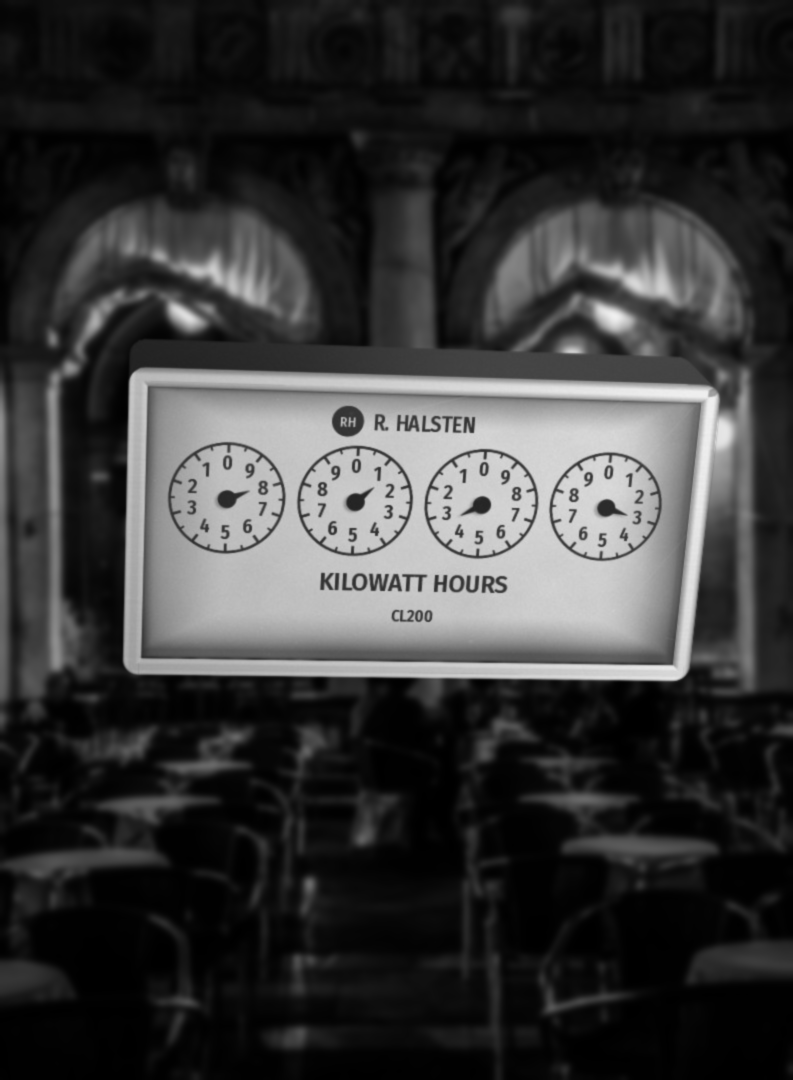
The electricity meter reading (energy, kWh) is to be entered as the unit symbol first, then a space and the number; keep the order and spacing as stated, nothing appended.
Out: kWh 8133
